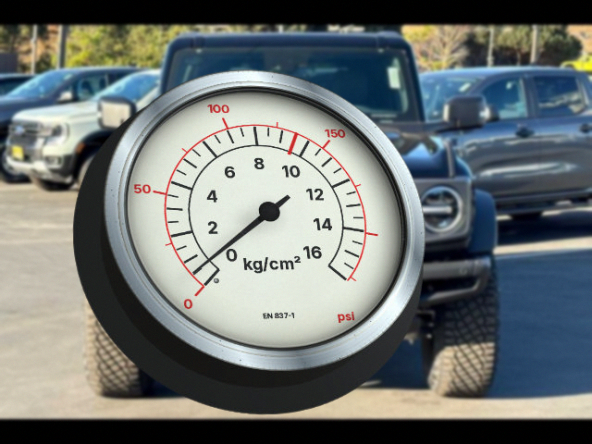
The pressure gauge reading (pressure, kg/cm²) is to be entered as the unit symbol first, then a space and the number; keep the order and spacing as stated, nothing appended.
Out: kg/cm² 0.5
